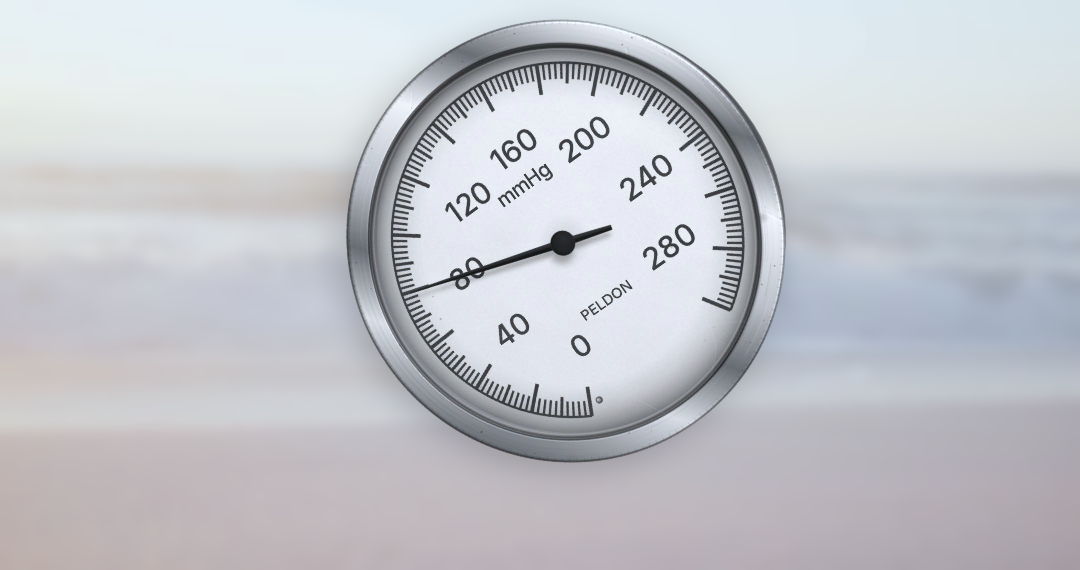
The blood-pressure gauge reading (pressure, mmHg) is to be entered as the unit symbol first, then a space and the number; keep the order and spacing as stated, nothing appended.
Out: mmHg 80
